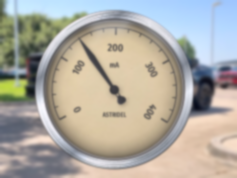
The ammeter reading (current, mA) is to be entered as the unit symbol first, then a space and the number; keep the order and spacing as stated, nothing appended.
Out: mA 140
